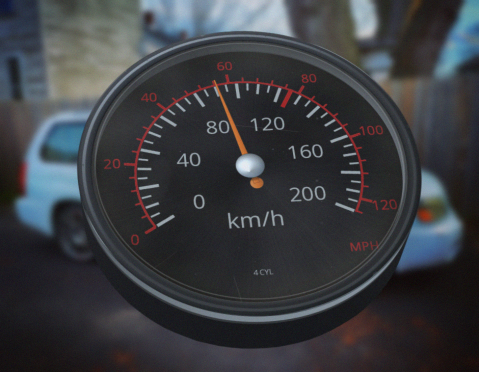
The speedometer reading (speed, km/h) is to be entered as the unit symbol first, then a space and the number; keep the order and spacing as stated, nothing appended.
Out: km/h 90
